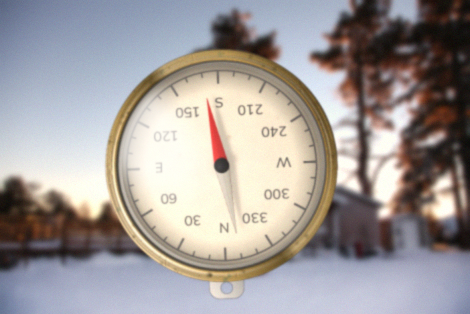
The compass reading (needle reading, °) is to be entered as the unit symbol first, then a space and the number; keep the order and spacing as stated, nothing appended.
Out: ° 170
